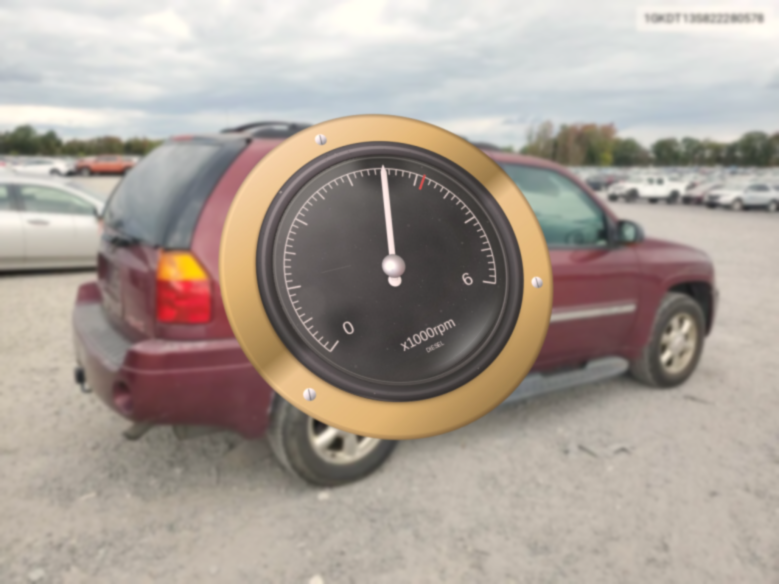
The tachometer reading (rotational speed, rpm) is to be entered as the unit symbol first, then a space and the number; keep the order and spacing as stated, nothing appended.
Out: rpm 3500
